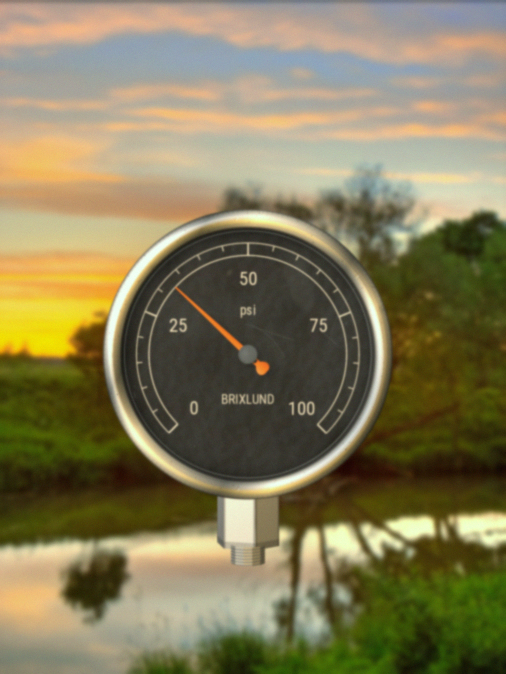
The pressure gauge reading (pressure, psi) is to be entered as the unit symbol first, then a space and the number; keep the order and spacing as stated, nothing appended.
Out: psi 32.5
